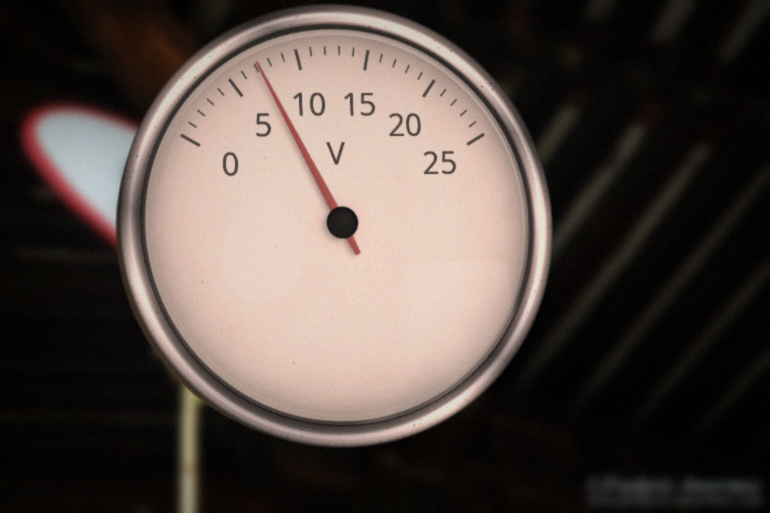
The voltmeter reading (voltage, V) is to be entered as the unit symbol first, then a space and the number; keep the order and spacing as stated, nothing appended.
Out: V 7
